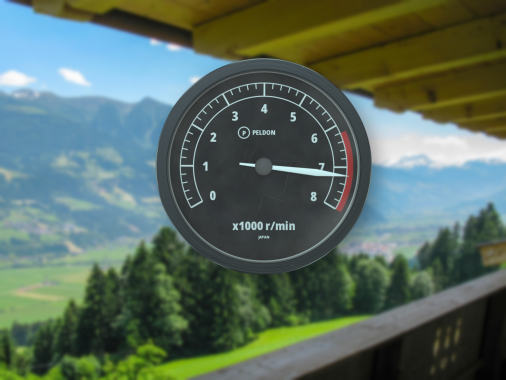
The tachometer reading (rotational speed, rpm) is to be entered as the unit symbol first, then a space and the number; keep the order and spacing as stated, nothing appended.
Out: rpm 7200
